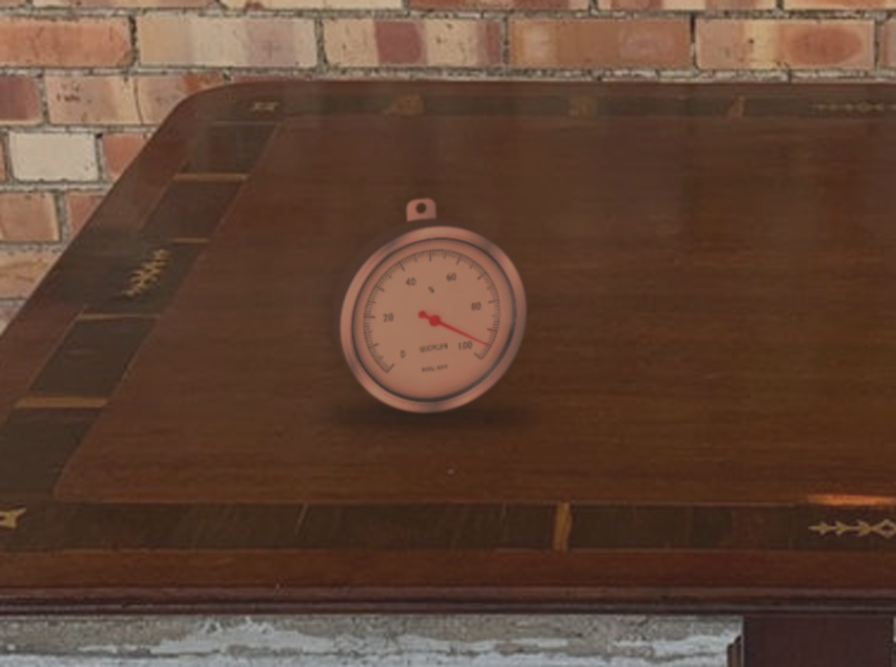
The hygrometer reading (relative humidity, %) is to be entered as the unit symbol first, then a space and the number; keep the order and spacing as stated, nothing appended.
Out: % 95
